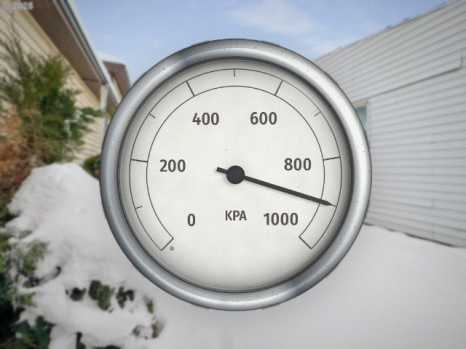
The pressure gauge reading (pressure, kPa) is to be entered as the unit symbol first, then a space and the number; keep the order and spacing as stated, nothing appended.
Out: kPa 900
